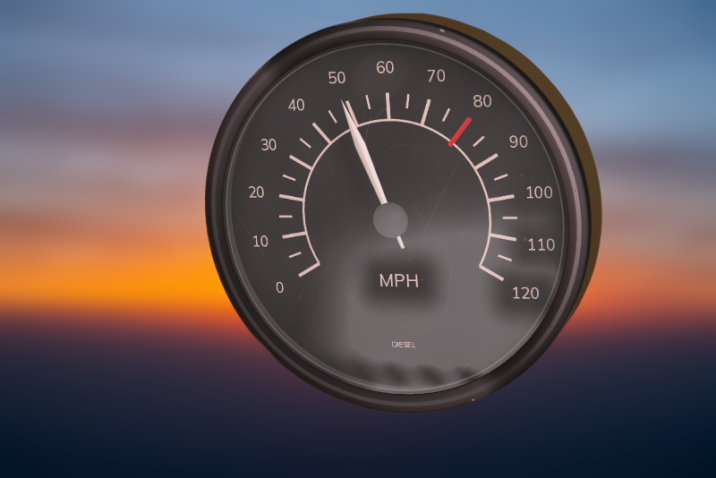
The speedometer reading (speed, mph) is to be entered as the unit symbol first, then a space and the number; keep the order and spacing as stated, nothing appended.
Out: mph 50
